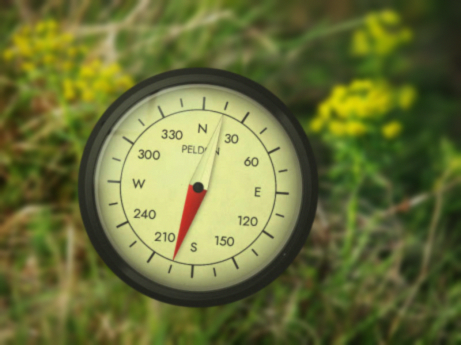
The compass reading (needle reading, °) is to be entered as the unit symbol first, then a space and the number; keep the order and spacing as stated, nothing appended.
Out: ° 195
